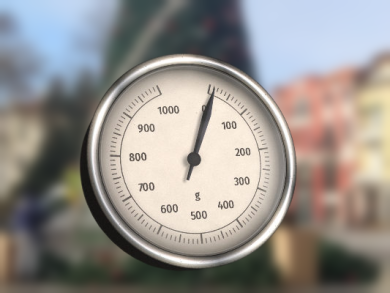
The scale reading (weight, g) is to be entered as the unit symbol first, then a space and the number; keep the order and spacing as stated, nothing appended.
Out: g 10
